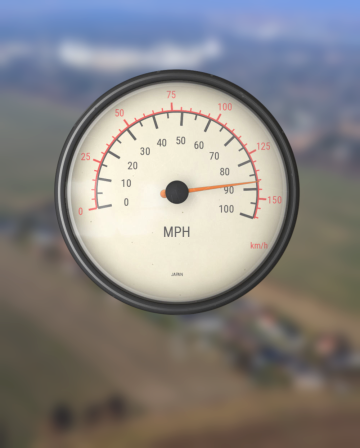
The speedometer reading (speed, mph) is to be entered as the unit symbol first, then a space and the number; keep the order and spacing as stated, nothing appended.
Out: mph 87.5
